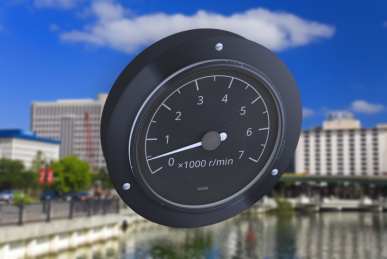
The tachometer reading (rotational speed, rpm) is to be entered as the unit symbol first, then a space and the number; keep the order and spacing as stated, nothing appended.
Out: rpm 500
